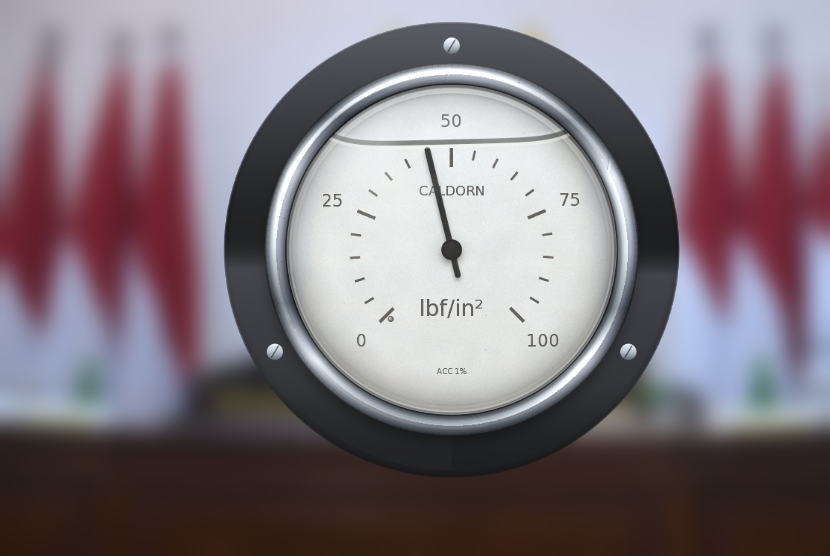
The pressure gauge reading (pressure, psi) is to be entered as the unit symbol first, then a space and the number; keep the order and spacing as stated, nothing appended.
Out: psi 45
